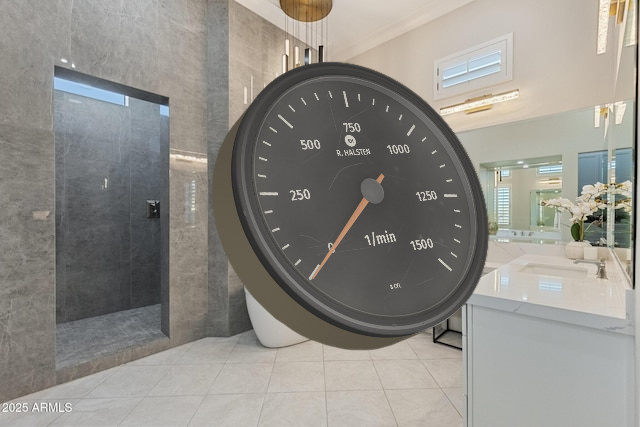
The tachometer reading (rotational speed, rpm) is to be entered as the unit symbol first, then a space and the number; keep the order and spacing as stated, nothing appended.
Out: rpm 0
